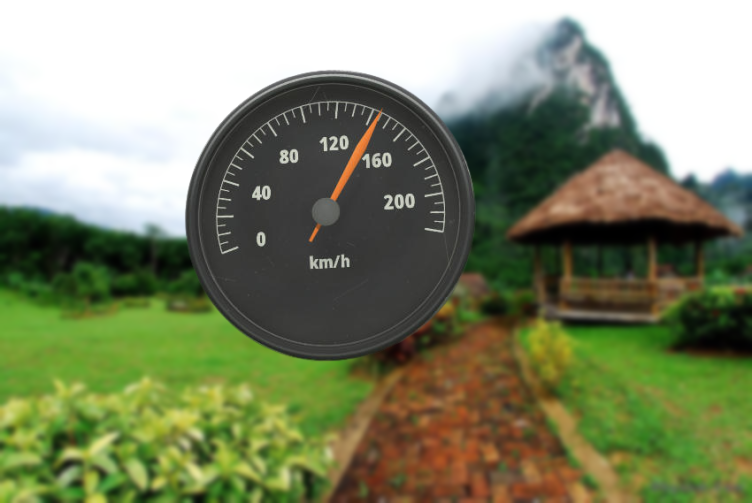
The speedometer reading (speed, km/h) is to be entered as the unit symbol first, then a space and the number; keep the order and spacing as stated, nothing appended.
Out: km/h 145
